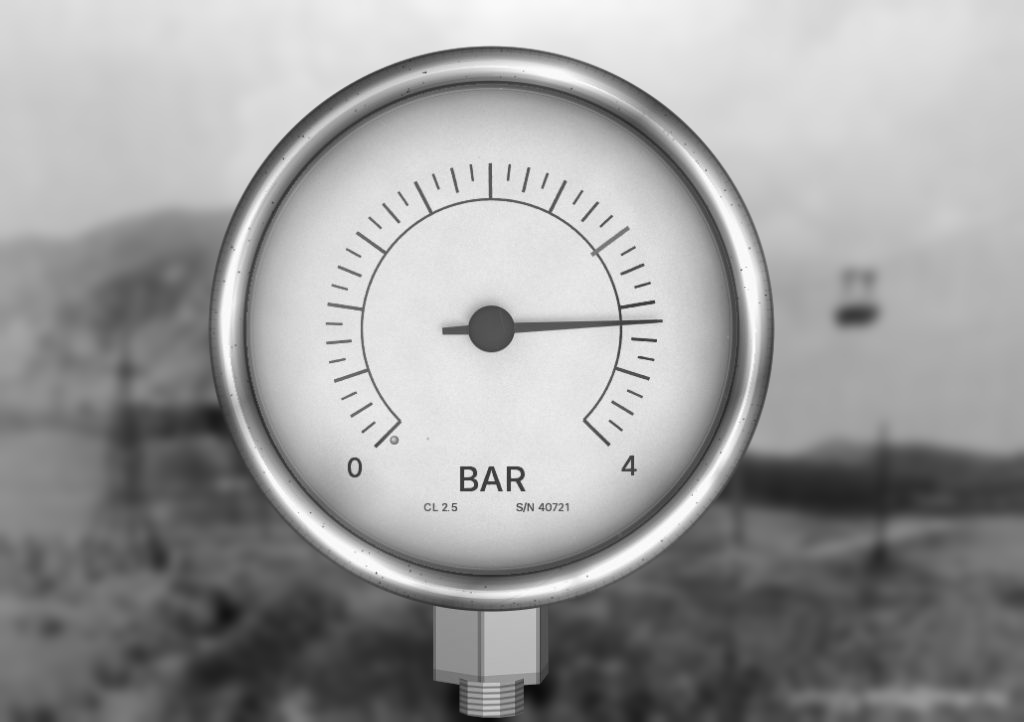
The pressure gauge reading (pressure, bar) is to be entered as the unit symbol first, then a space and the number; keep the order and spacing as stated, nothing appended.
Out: bar 3.3
